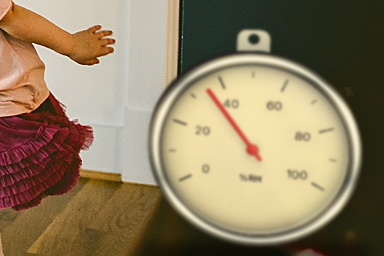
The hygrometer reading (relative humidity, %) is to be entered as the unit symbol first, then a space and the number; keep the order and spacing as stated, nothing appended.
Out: % 35
